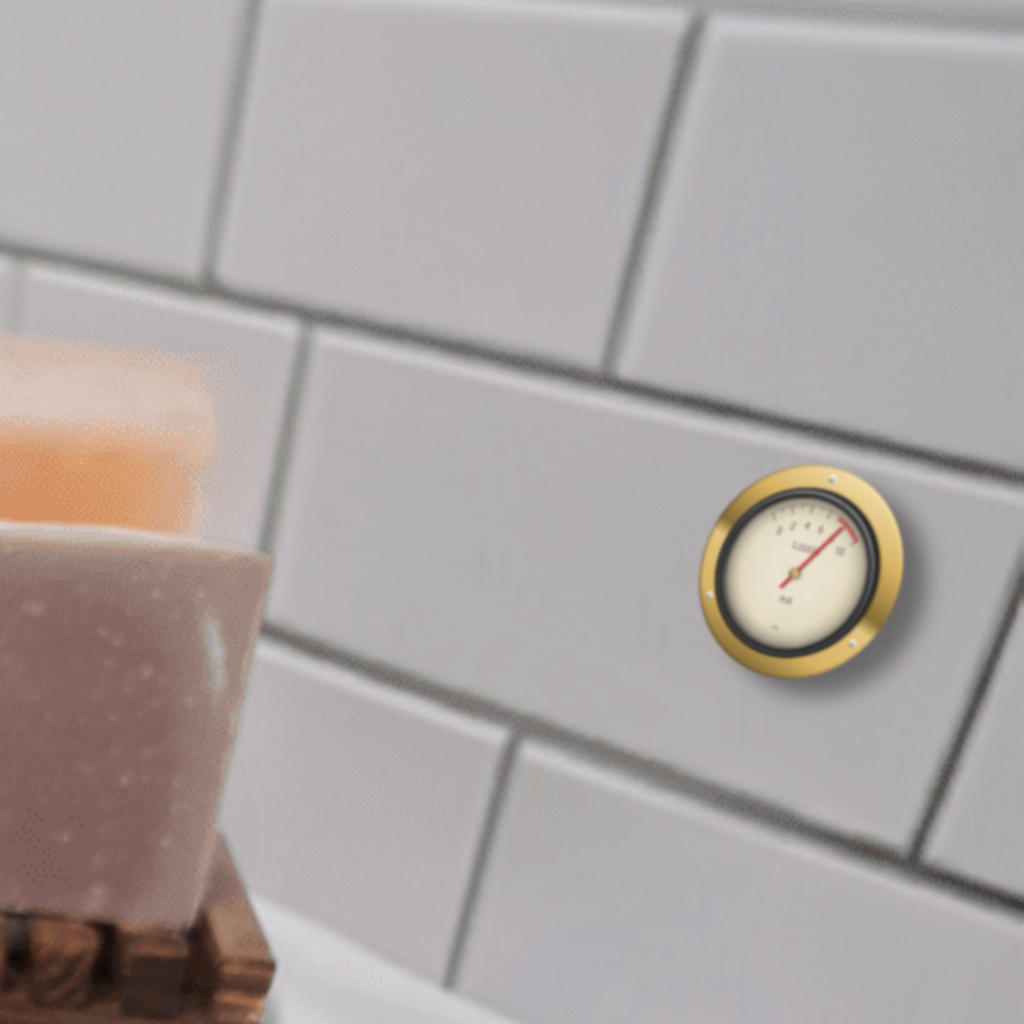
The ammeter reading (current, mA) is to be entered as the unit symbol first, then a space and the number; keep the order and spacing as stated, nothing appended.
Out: mA 8
